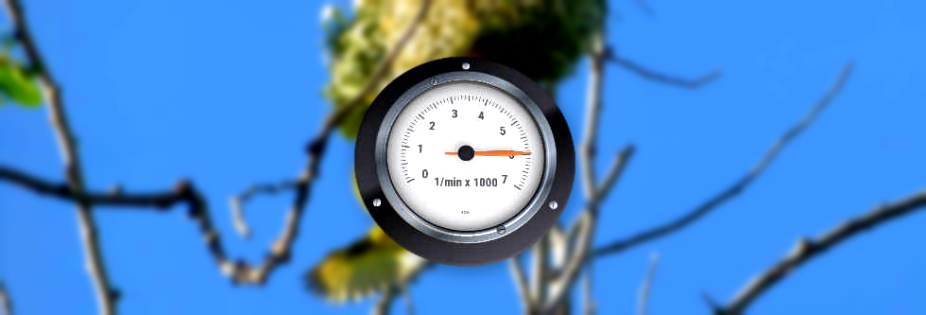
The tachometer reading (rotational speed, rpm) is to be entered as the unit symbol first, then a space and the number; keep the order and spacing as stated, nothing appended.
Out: rpm 6000
